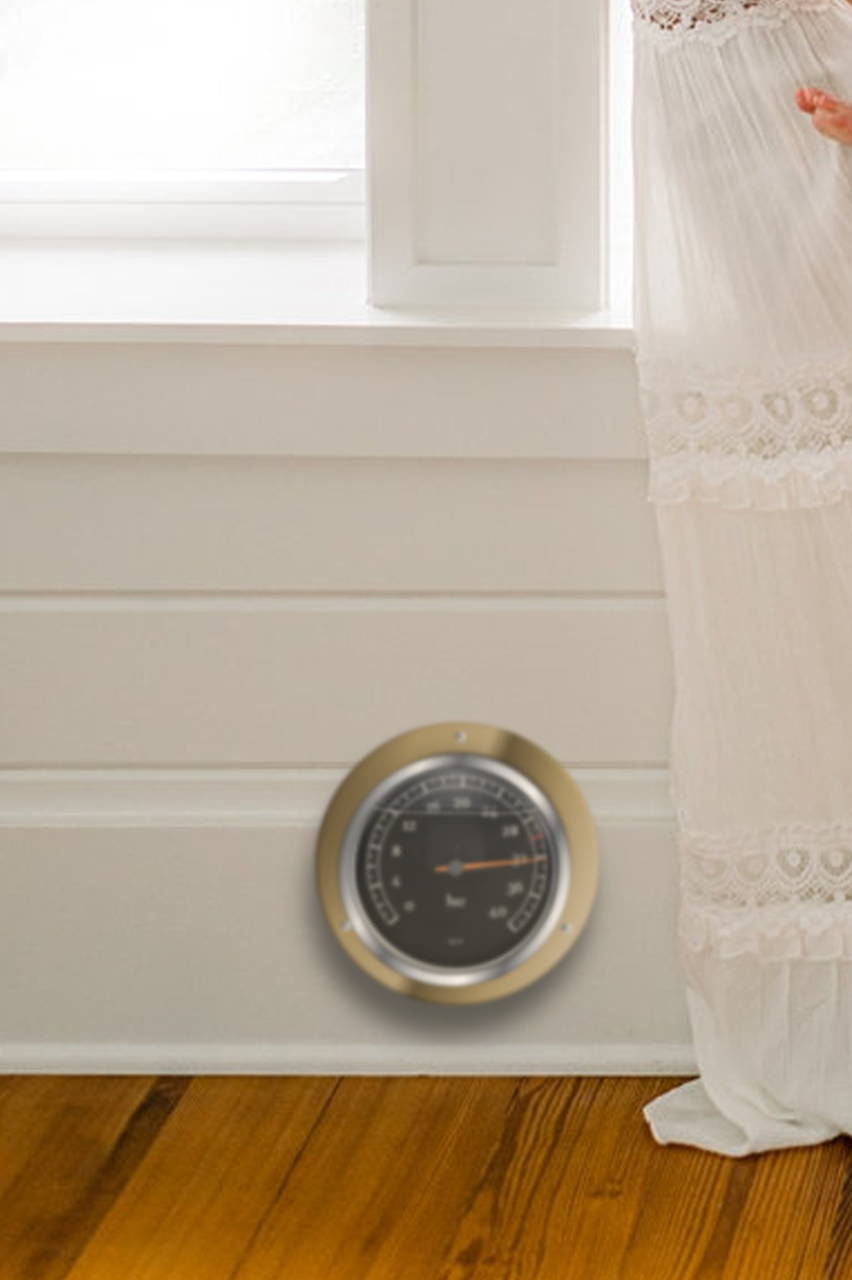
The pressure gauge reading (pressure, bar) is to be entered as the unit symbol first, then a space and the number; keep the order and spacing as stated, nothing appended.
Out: bar 32
